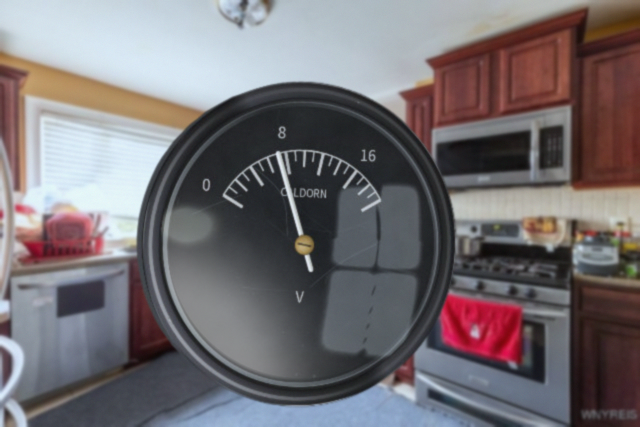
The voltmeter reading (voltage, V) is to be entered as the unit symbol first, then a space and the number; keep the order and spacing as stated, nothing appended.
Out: V 7
